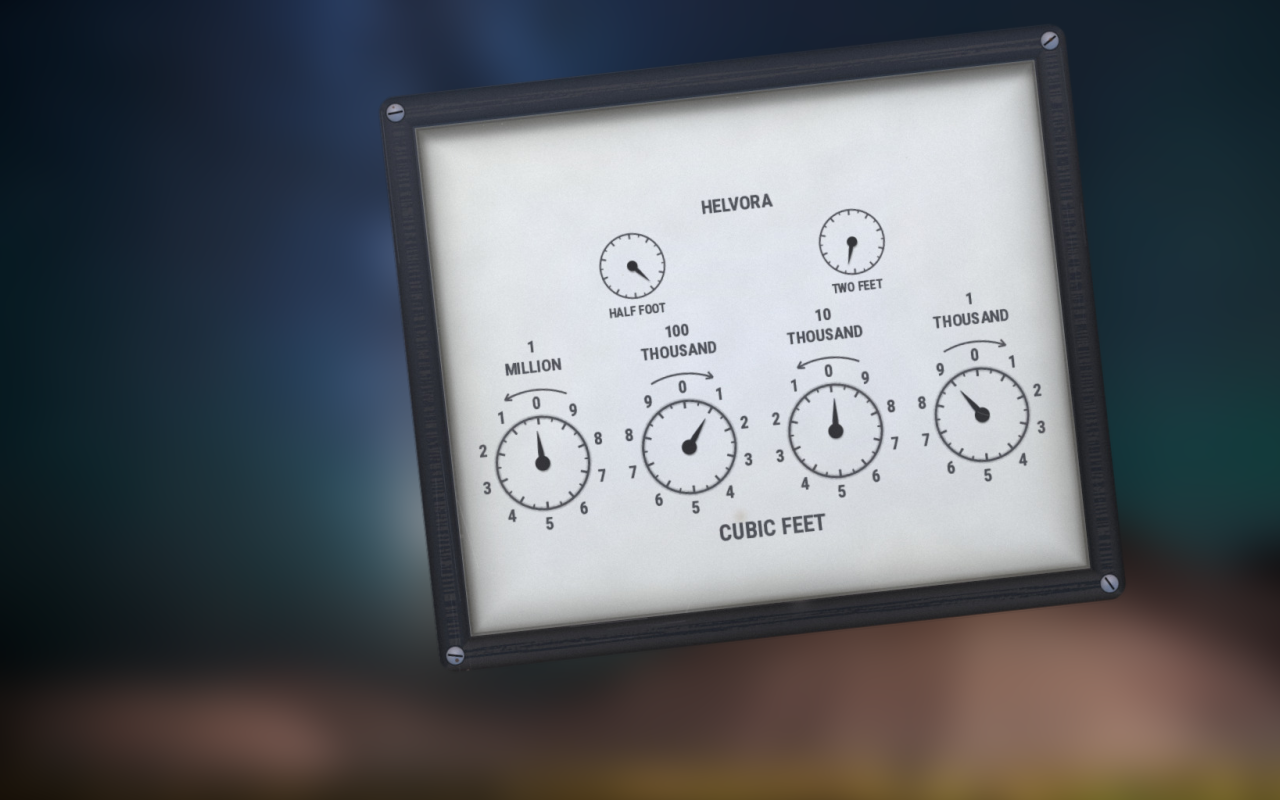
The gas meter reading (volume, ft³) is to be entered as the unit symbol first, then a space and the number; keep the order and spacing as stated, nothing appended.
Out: ft³ 9900
